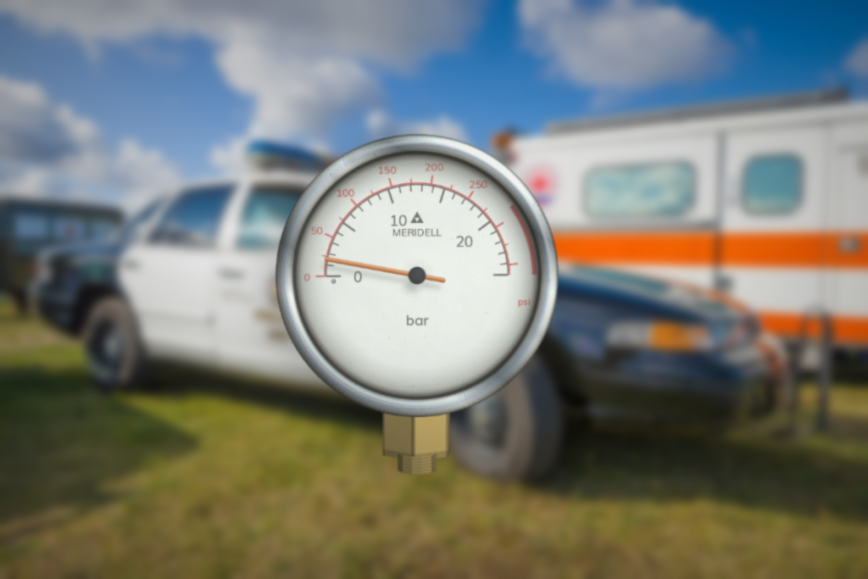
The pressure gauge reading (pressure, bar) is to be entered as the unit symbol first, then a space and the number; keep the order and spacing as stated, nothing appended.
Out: bar 1.5
